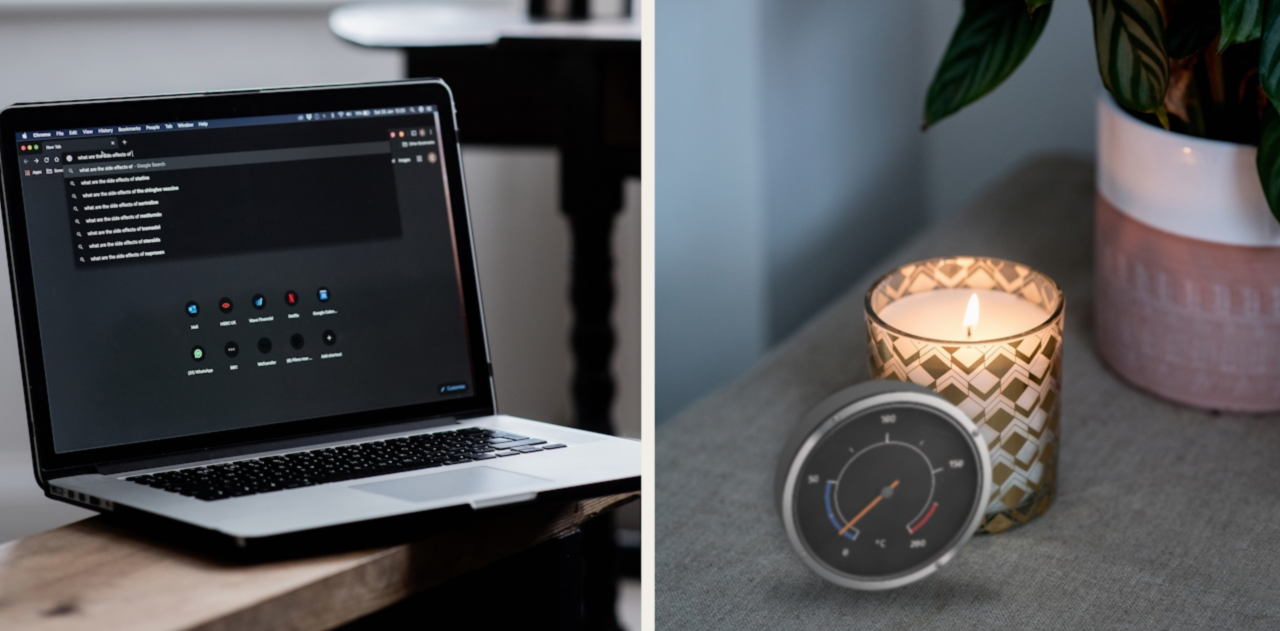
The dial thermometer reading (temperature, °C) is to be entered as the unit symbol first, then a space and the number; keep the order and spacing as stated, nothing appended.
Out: °C 12.5
